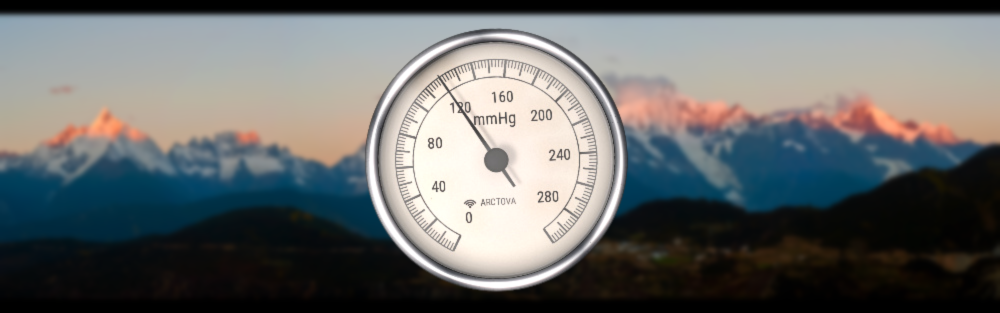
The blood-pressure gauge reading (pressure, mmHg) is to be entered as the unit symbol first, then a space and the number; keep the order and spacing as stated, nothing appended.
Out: mmHg 120
